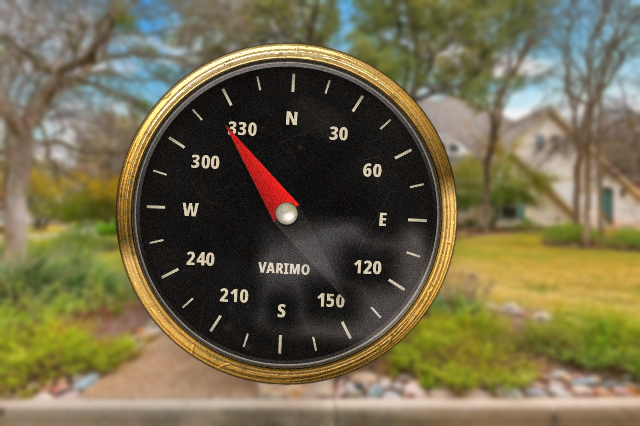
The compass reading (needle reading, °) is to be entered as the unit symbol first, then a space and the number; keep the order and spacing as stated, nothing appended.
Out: ° 322.5
